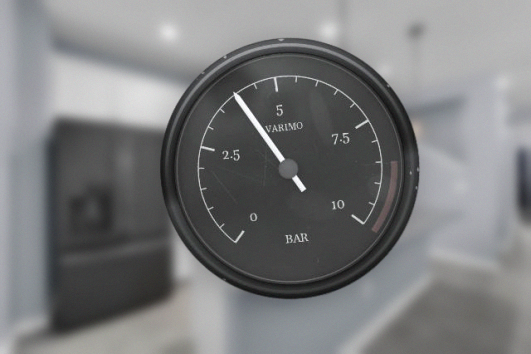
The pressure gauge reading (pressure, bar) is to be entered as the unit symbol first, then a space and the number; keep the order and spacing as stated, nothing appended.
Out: bar 4
